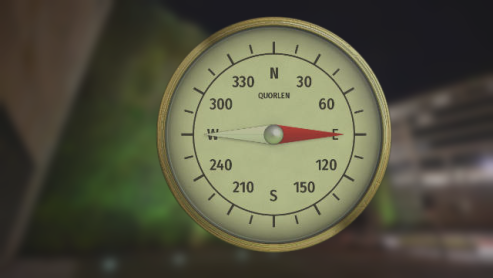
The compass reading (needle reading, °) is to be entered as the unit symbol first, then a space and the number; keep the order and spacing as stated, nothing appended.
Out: ° 90
